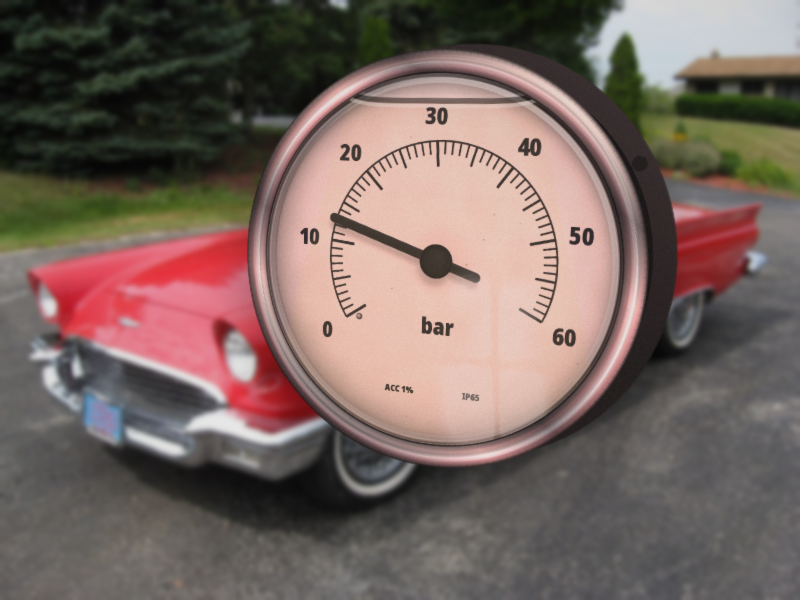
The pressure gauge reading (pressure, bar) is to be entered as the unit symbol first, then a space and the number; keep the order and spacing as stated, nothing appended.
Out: bar 13
